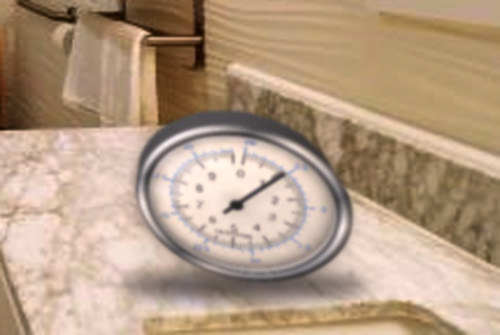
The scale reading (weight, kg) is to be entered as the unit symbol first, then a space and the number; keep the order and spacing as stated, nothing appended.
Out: kg 1
